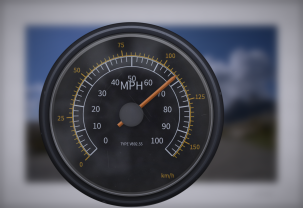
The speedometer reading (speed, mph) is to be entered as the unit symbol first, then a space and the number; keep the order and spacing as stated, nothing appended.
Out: mph 68
